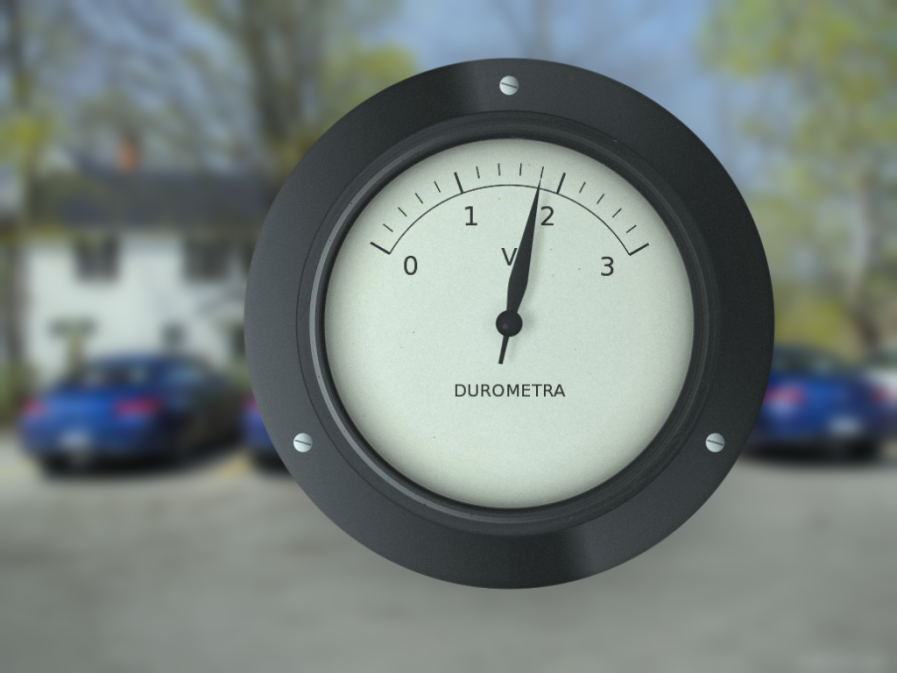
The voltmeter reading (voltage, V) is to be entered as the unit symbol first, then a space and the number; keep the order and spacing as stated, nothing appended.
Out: V 1.8
